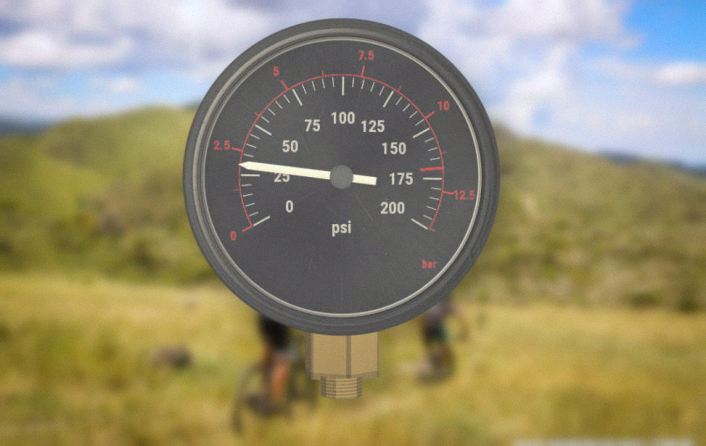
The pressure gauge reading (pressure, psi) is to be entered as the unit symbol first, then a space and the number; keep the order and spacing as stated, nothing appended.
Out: psi 30
